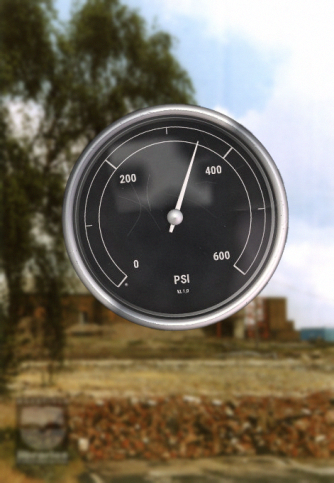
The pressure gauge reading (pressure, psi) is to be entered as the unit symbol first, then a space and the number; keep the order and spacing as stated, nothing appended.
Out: psi 350
